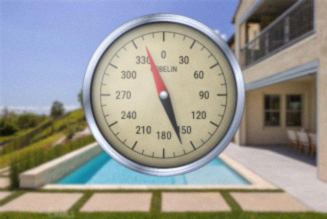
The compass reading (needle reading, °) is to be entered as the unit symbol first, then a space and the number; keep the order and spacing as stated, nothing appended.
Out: ° 340
